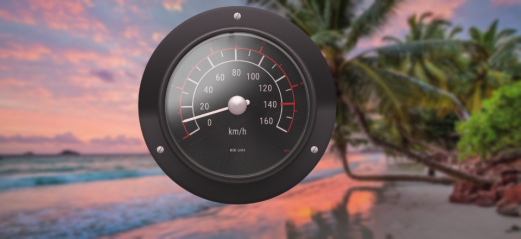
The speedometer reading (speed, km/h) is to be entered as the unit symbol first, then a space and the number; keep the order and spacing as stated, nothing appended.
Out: km/h 10
